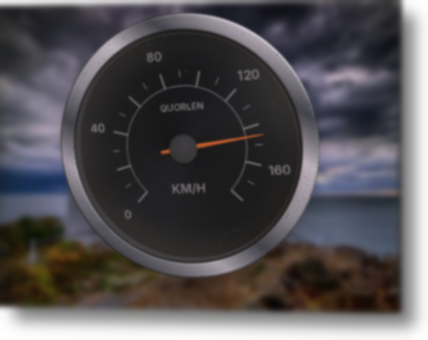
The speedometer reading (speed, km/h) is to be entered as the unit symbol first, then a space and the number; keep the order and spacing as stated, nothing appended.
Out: km/h 145
